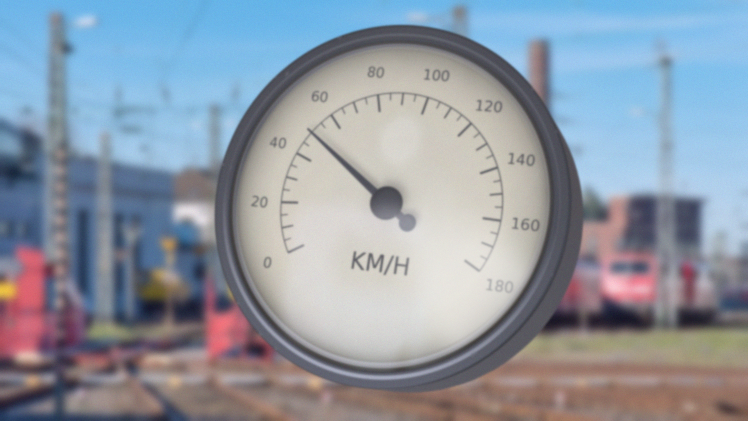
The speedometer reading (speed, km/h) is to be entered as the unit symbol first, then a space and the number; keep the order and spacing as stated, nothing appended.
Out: km/h 50
